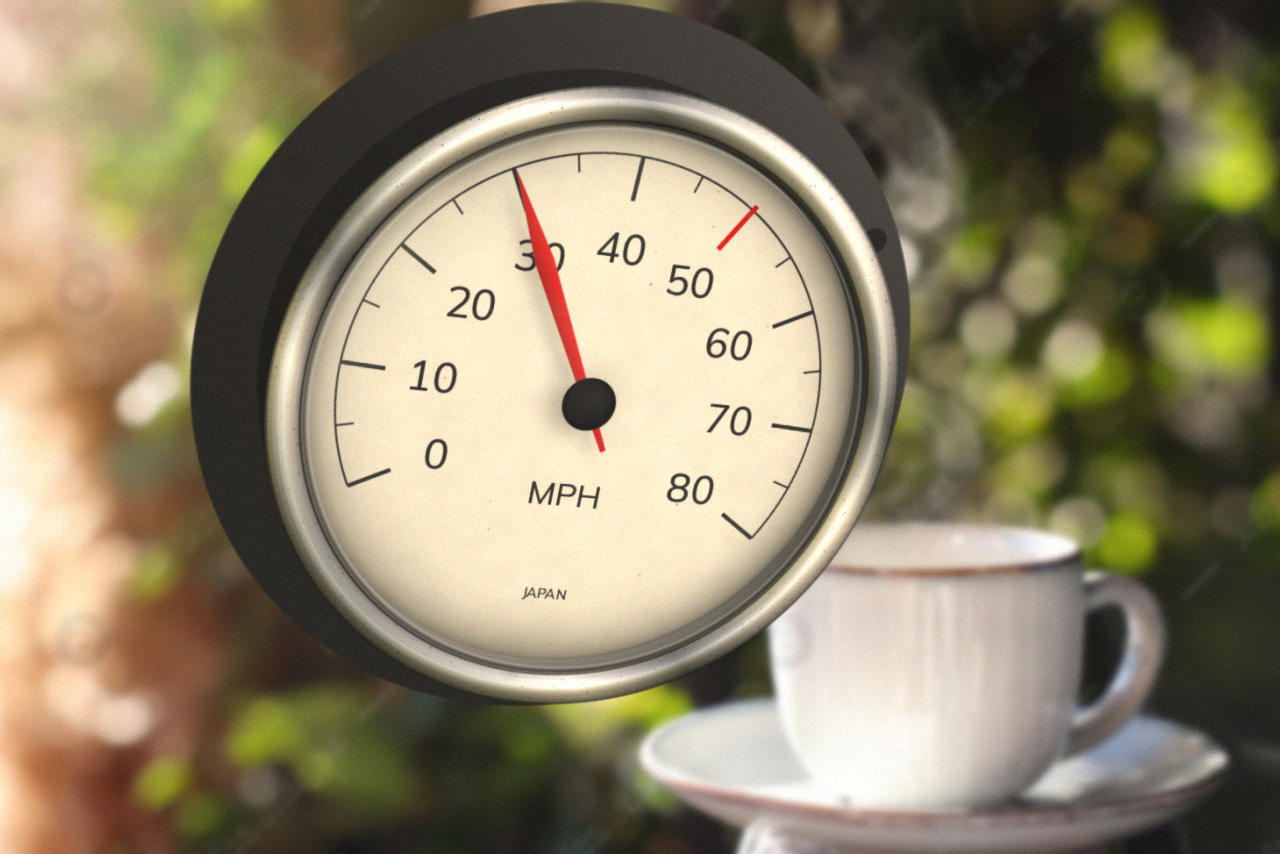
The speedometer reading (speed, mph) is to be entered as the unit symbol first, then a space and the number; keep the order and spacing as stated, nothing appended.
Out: mph 30
